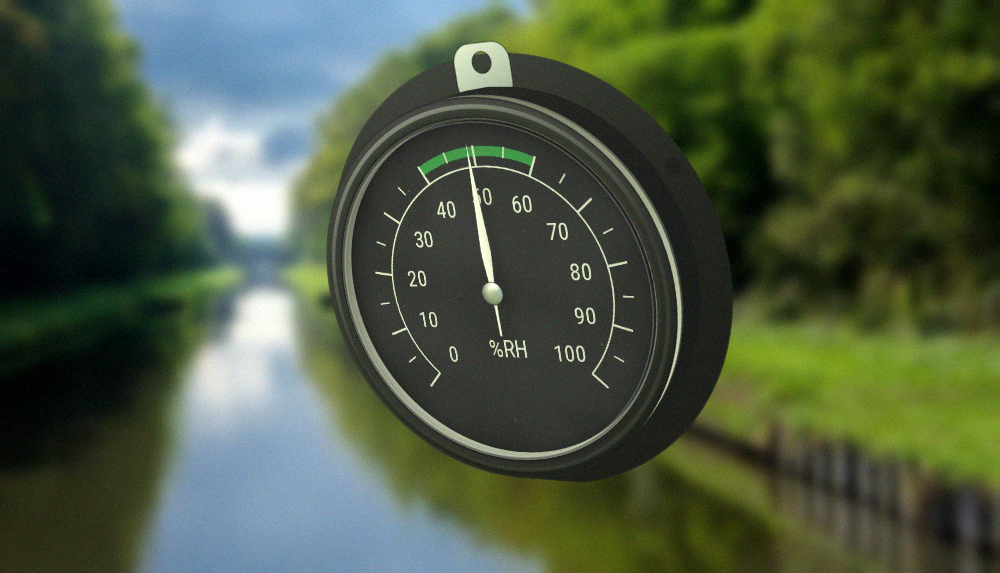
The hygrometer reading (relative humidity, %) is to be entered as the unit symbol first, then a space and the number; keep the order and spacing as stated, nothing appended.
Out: % 50
